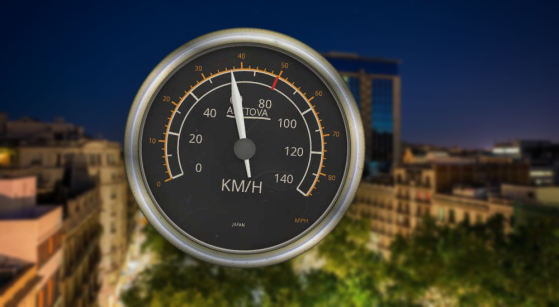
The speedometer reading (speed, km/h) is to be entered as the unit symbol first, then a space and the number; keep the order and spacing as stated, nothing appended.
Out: km/h 60
